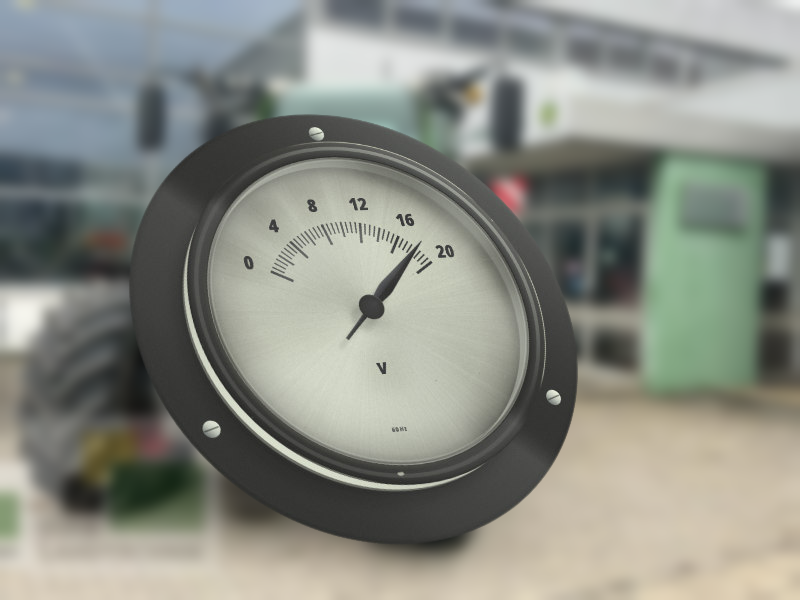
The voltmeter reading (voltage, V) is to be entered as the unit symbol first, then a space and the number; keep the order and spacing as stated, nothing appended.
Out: V 18
